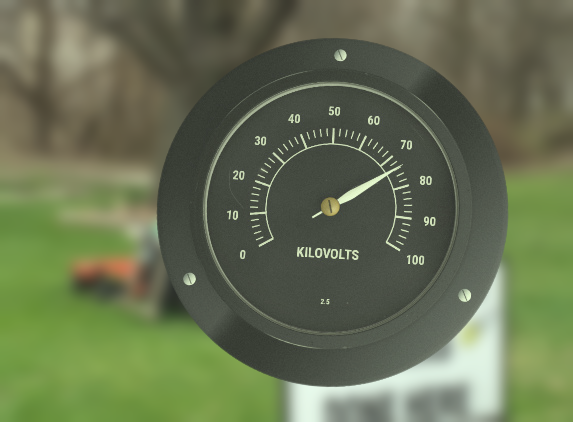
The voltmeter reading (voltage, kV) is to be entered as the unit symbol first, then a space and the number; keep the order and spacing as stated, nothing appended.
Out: kV 74
